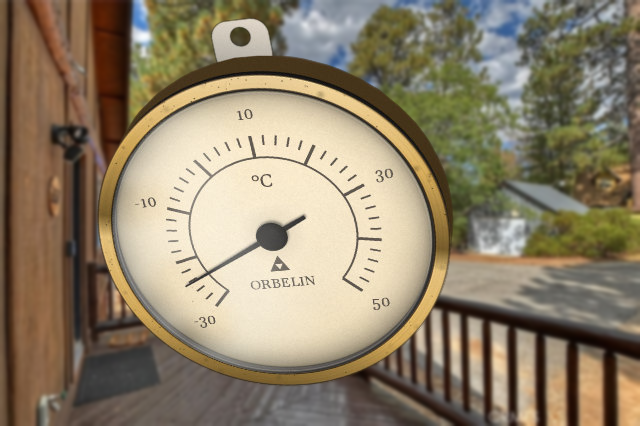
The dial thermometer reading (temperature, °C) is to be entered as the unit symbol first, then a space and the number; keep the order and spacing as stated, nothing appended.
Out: °C -24
